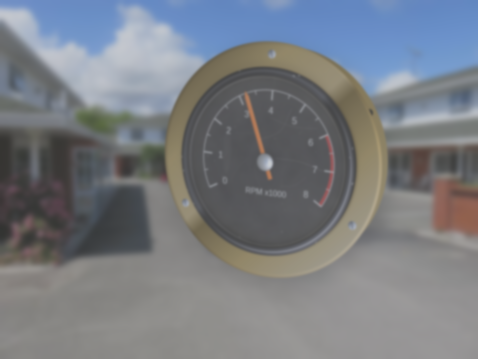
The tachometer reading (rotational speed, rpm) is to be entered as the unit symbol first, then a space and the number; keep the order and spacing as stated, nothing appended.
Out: rpm 3250
